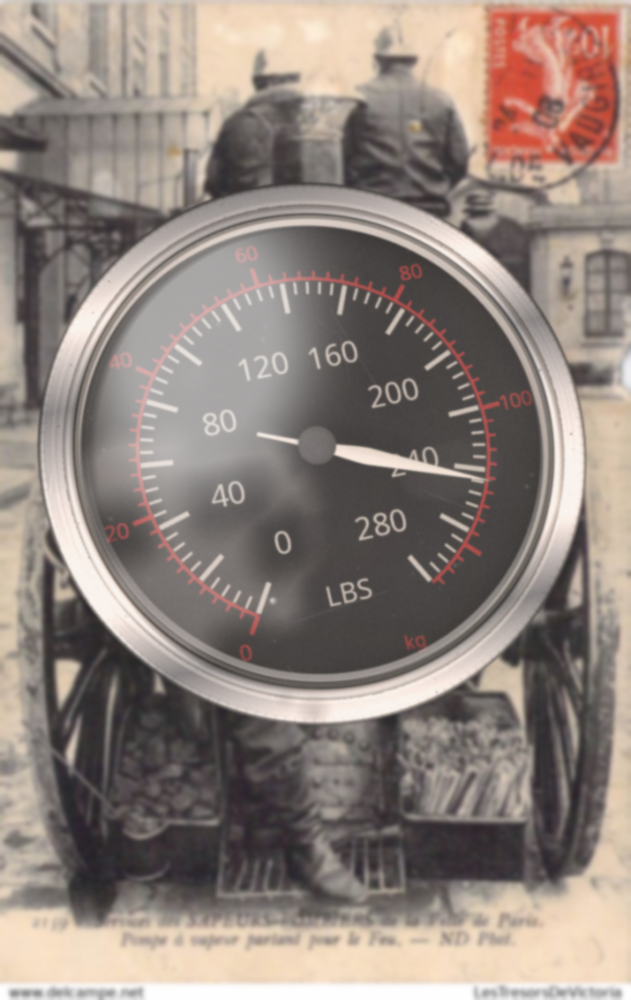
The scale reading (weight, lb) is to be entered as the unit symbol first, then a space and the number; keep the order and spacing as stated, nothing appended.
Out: lb 244
